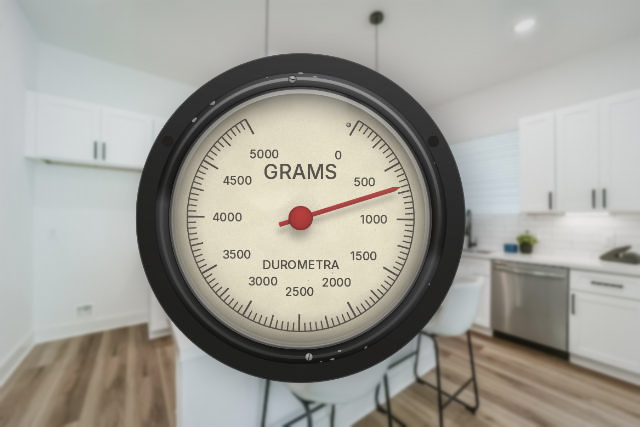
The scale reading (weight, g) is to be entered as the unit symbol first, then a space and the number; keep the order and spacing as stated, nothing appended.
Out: g 700
